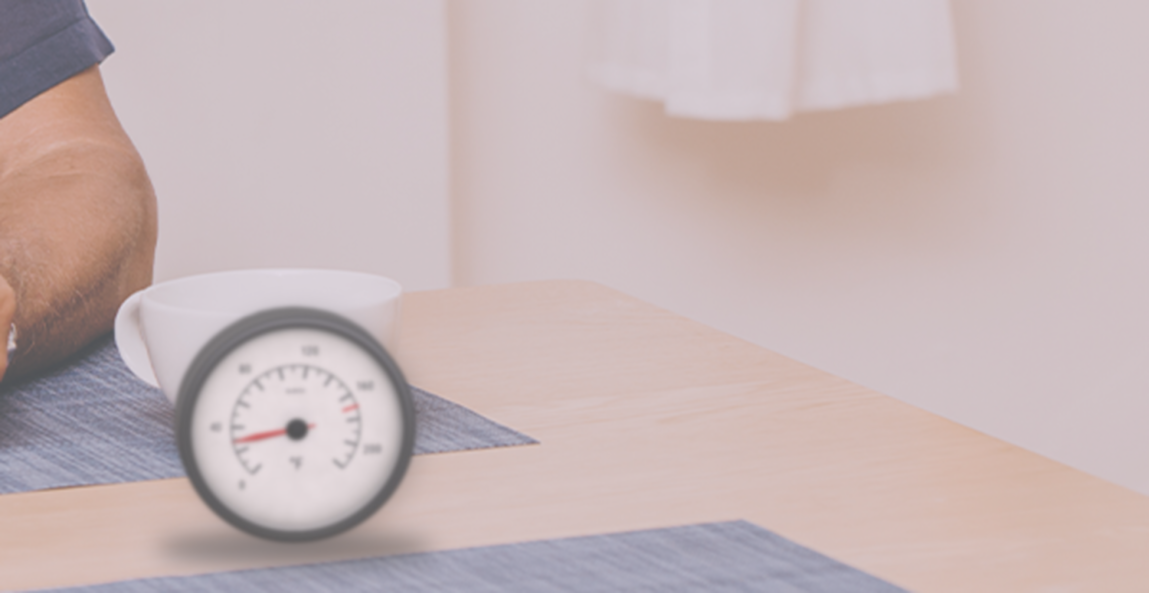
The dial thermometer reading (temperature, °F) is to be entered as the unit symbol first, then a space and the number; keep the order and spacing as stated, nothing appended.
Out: °F 30
